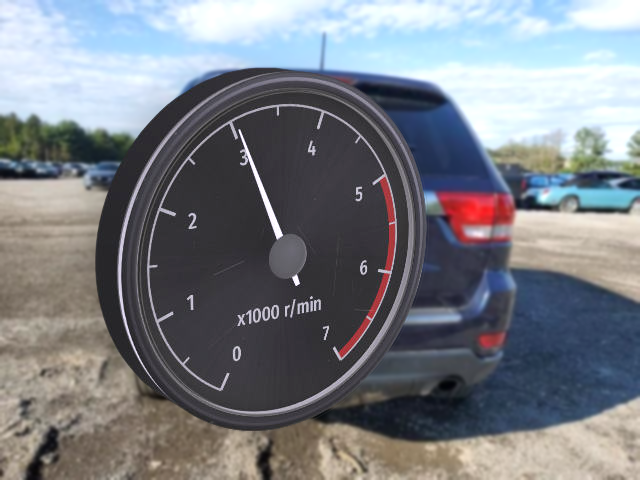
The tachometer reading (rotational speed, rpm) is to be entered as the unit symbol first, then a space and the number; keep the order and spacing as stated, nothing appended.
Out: rpm 3000
